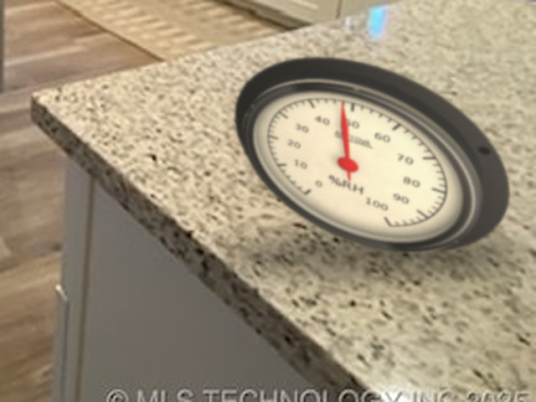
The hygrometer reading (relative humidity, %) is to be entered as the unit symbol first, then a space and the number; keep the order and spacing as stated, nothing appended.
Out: % 48
